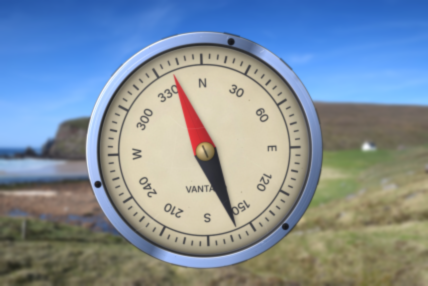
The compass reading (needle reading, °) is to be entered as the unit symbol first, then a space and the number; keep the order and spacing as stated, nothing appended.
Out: ° 340
